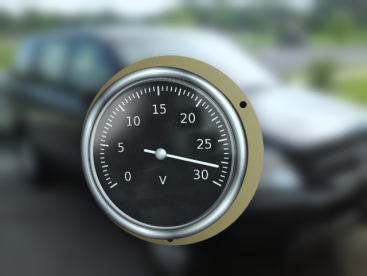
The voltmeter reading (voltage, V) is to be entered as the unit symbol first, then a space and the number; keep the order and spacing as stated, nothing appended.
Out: V 28
